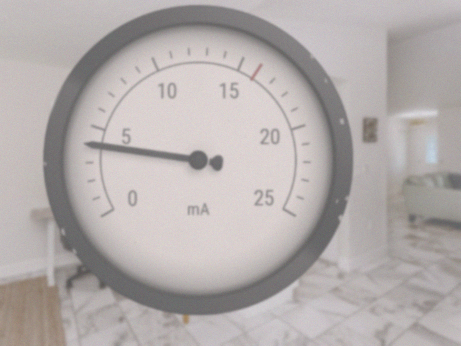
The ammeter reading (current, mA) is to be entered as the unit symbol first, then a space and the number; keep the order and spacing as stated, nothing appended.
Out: mA 4
